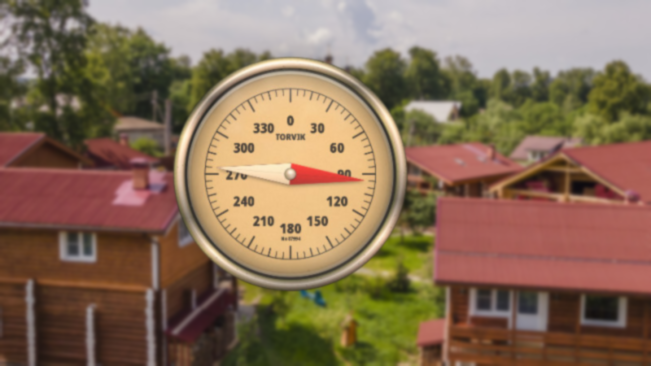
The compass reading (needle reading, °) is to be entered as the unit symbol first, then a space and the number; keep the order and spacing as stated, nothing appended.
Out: ° 95
